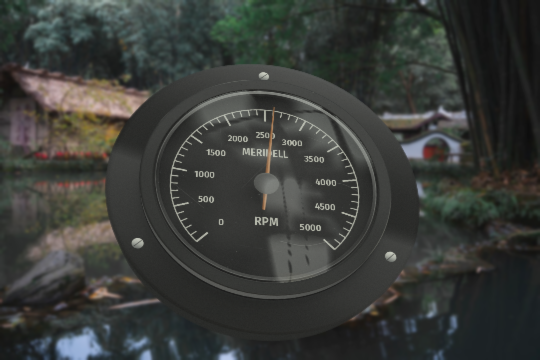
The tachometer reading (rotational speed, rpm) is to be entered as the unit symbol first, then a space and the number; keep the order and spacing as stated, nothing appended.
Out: rpm 2600
